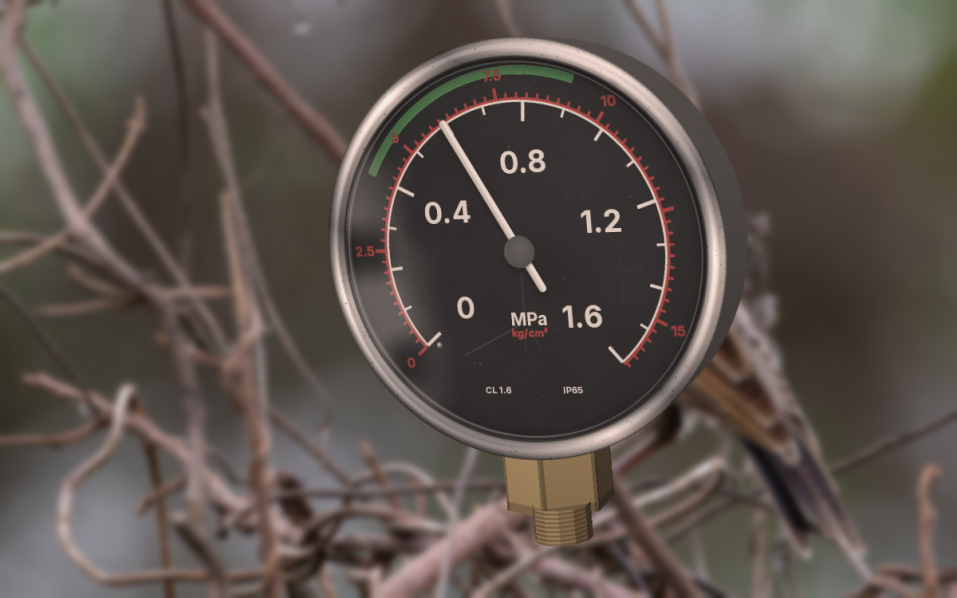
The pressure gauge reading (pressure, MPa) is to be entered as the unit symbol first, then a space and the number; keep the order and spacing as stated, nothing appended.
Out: MPa 0.6
